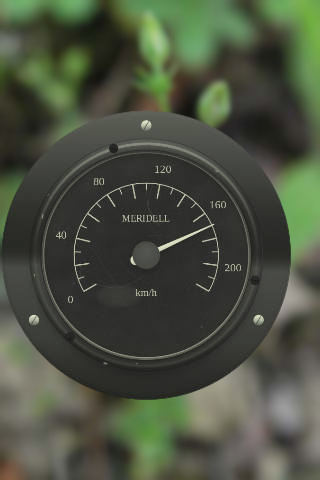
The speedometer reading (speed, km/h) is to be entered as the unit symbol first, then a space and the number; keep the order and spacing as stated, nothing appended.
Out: km/h 170
